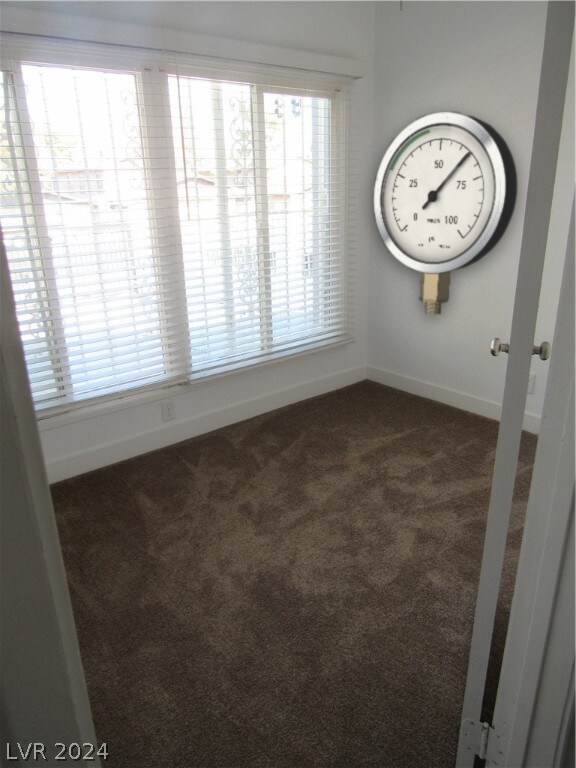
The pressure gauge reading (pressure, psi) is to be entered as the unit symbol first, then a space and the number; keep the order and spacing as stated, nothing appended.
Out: psi 65
